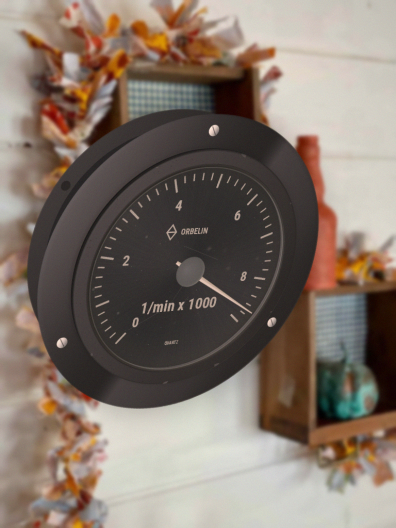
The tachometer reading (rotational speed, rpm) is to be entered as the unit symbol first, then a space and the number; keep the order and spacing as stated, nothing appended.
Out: rpm 8700
